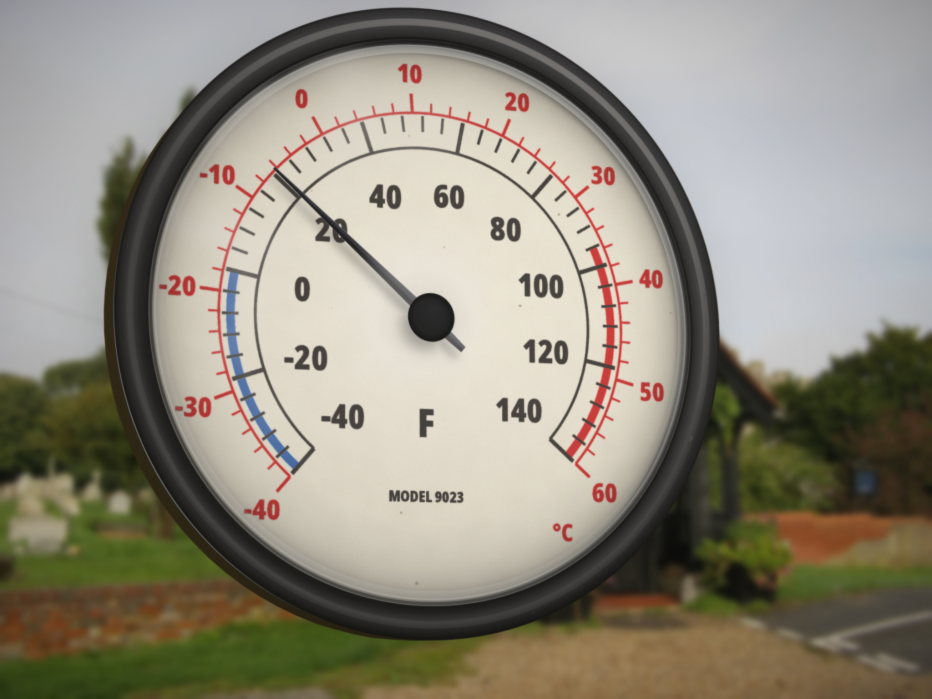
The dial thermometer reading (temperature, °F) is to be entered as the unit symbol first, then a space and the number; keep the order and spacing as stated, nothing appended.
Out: °F 20
